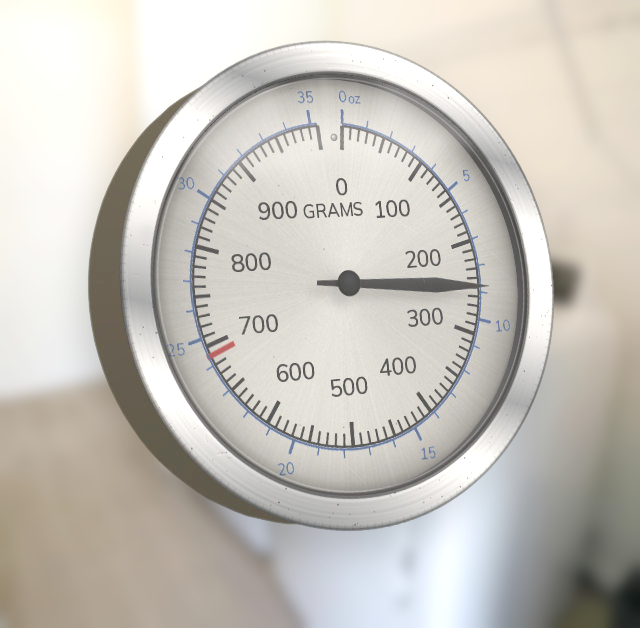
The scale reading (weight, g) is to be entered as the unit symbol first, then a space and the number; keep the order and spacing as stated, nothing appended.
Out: g 250
